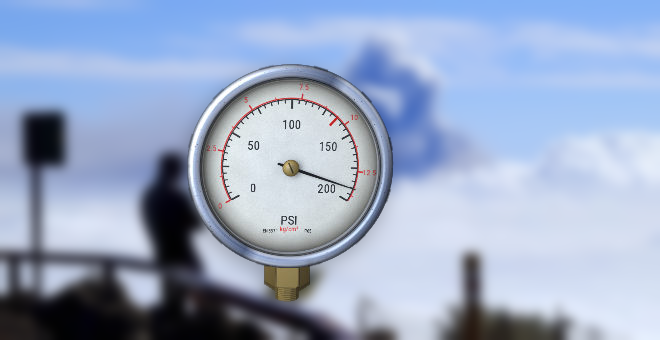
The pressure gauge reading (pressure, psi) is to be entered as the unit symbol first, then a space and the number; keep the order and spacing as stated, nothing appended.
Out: psi 190
